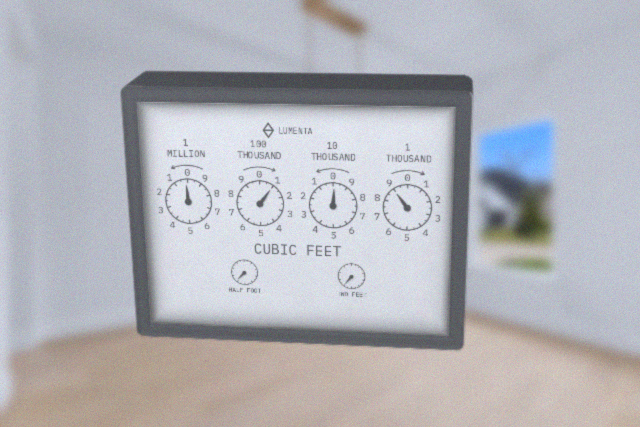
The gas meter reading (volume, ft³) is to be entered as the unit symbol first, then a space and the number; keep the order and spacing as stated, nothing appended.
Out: ft³ 9900
